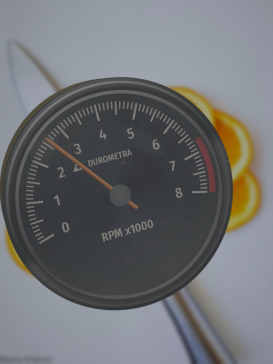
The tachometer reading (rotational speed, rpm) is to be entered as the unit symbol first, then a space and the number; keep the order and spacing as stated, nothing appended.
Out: rpm 2600
